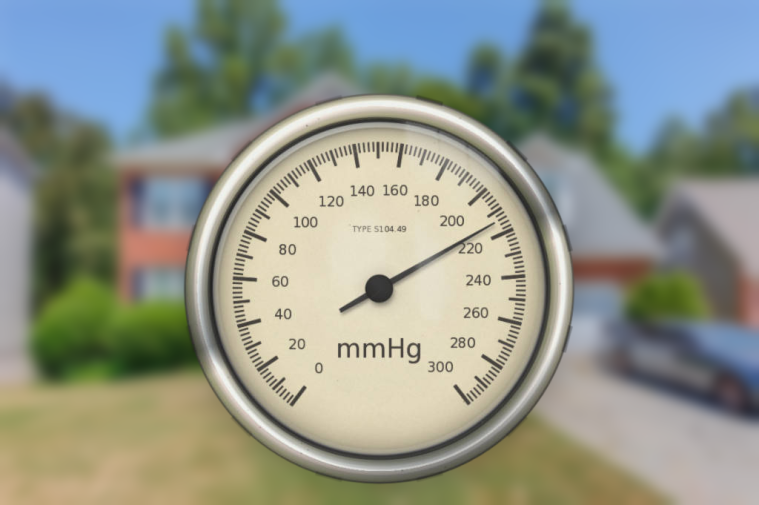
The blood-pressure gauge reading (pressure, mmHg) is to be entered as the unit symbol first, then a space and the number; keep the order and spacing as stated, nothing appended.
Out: mmHg 214
